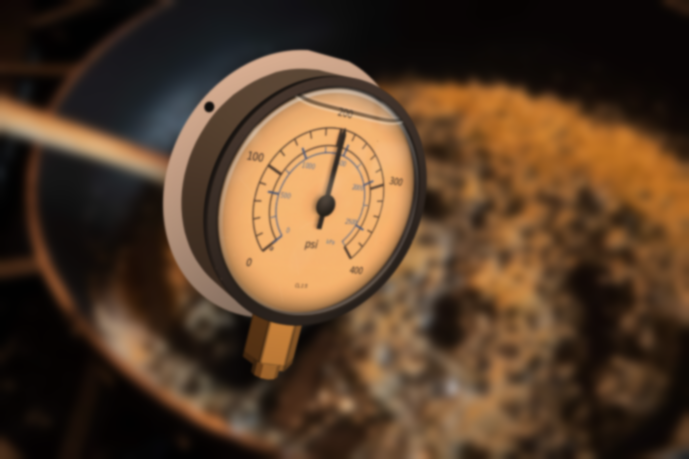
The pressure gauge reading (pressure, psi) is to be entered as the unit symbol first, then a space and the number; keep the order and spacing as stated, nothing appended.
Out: psi 200
